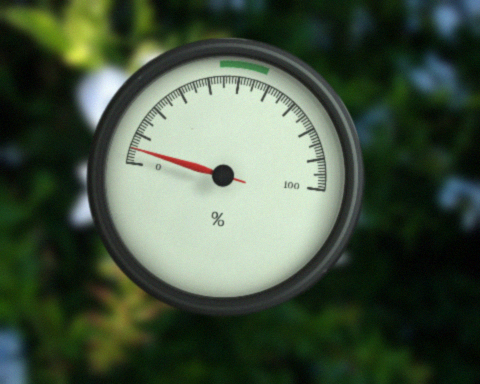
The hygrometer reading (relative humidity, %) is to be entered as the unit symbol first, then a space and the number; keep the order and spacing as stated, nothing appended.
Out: % 5
